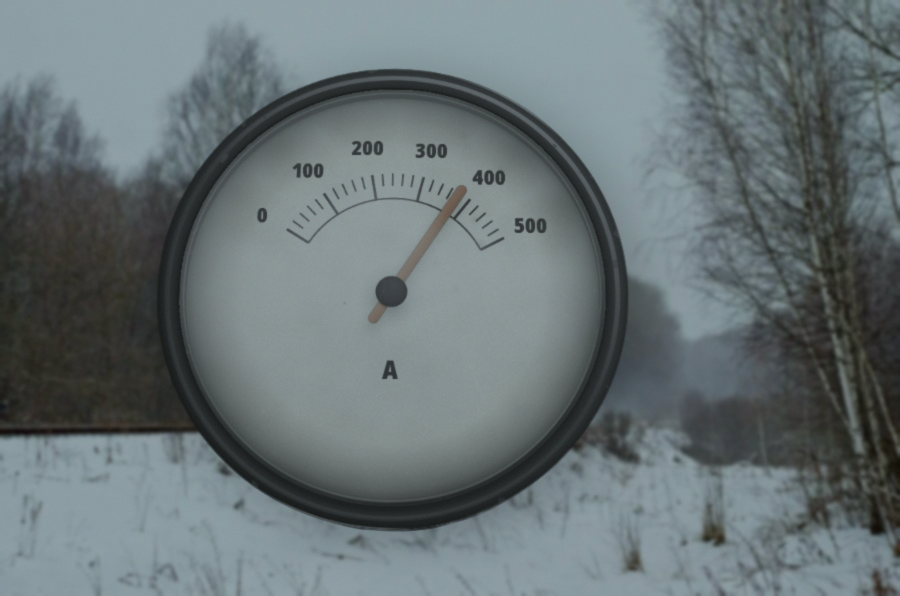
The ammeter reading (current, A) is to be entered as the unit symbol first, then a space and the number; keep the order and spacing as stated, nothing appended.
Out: A 380
